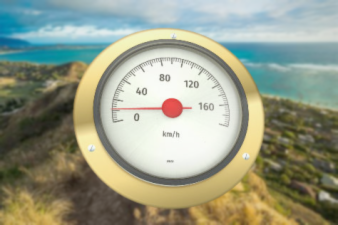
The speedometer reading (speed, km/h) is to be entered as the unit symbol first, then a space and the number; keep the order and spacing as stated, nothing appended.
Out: km/h 10
